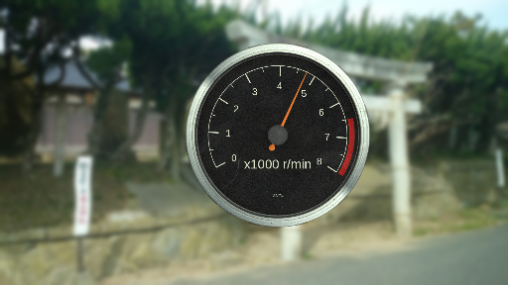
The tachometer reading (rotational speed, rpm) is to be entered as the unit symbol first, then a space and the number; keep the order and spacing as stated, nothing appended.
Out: rpm 4750
